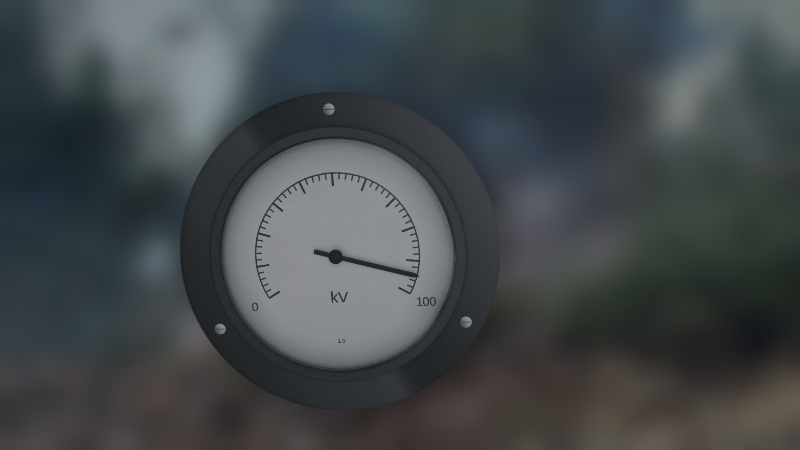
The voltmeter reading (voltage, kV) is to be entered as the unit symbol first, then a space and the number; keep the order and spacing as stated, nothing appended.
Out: kV 94
